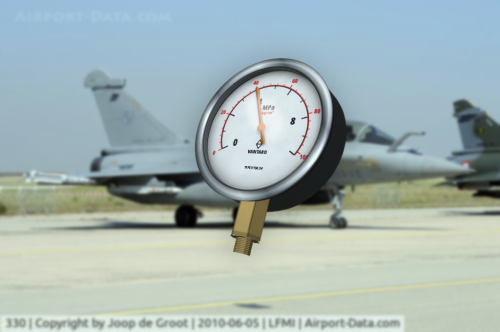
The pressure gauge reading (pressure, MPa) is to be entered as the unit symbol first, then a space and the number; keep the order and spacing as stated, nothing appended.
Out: MPa 4
